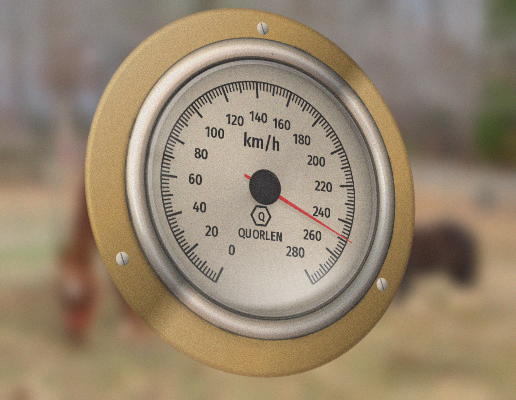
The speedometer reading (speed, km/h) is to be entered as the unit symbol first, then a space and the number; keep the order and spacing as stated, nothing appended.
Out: km/h 250
